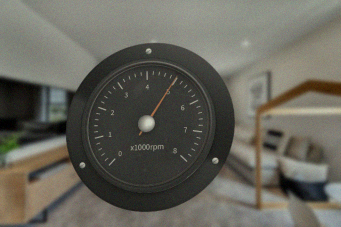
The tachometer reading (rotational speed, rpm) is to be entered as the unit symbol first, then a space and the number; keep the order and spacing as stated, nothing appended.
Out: rpm 5000
